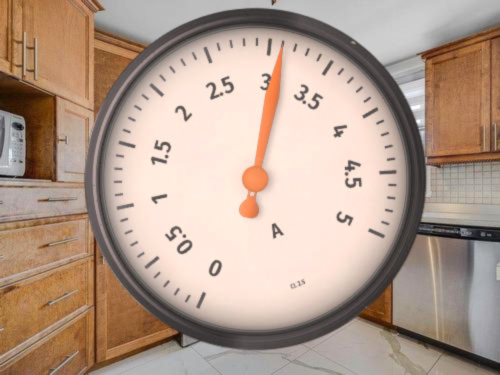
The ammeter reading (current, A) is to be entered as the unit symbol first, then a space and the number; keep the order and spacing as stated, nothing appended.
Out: A 3.1
